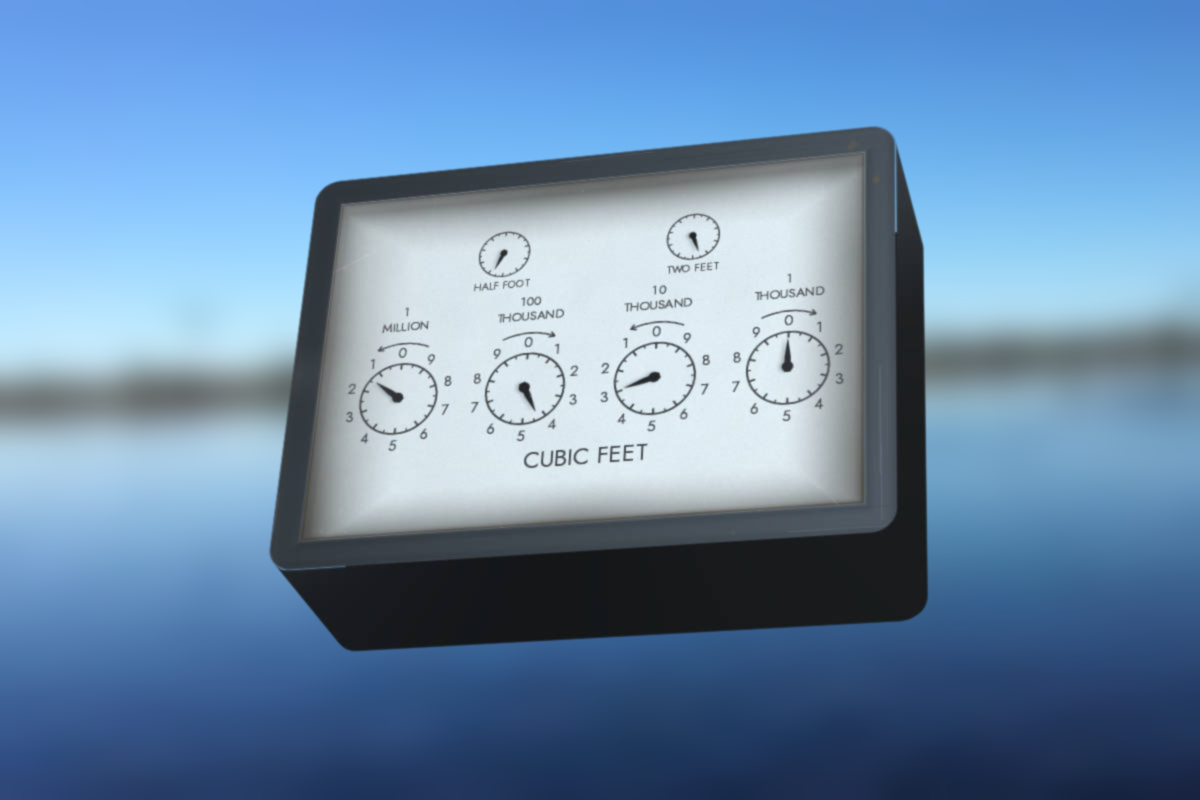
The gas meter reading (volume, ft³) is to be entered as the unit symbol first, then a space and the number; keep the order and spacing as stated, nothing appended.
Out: ft³ 143000
